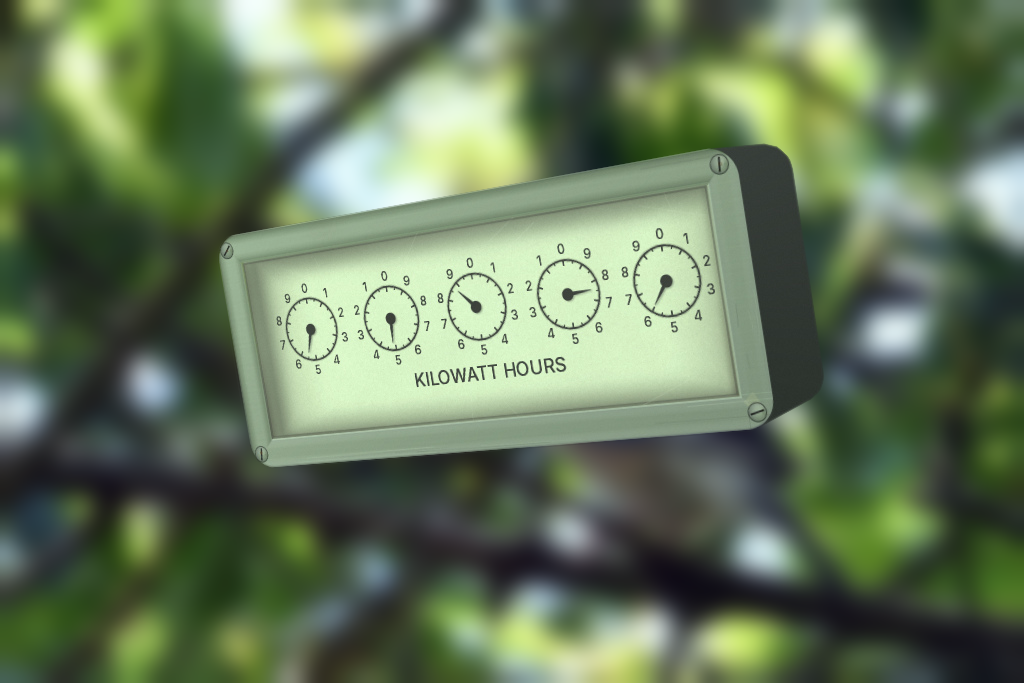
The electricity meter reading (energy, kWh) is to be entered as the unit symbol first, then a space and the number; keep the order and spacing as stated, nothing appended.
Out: kWh 54876
